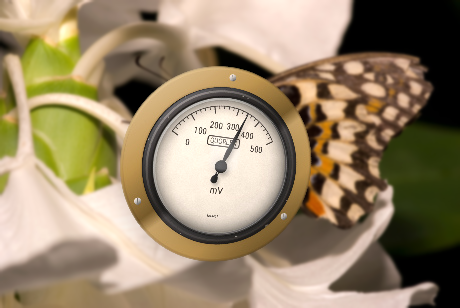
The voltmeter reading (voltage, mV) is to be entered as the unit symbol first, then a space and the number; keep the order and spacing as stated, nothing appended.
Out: mV 340
